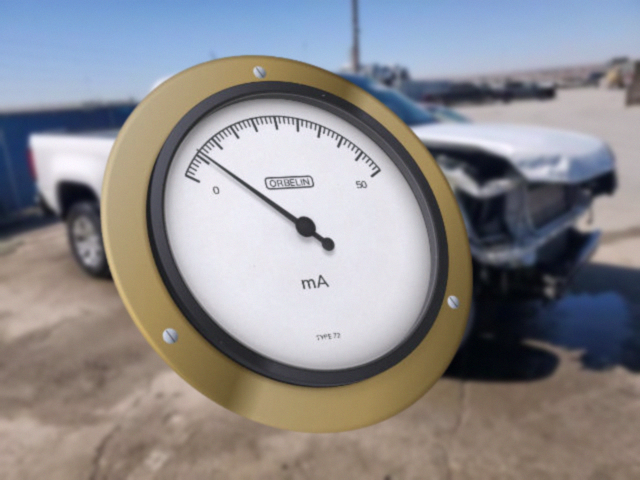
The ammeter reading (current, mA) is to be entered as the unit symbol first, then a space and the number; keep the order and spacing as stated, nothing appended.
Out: mA 5
